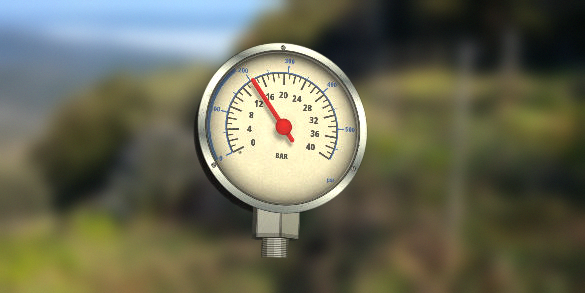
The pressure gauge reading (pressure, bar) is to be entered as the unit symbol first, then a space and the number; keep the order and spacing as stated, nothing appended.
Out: bar 14
